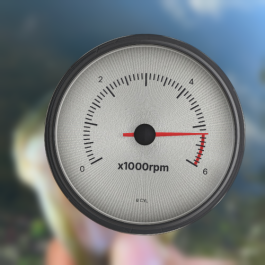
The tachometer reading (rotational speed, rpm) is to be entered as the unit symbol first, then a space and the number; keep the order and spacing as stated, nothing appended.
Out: rpm 5200
